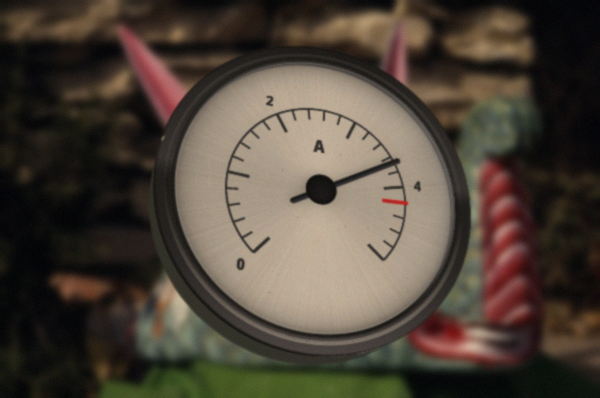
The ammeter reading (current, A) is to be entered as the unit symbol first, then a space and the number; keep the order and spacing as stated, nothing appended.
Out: A 3.7
